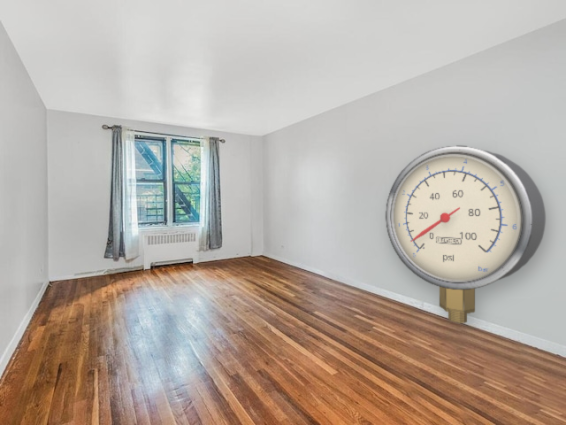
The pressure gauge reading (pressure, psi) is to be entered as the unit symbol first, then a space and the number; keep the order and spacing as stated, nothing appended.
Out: psi 5
